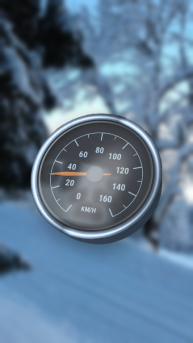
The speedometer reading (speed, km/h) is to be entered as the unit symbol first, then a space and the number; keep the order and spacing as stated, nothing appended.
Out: km/h 30
